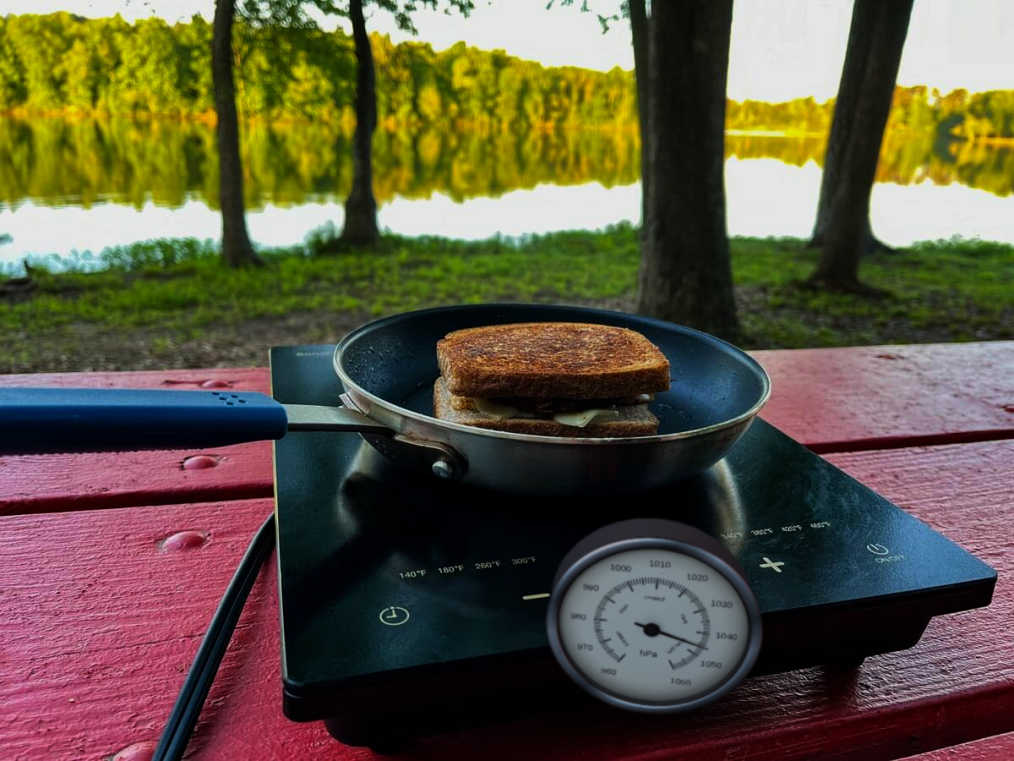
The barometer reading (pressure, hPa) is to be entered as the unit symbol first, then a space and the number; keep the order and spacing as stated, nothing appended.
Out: hPa 1045
